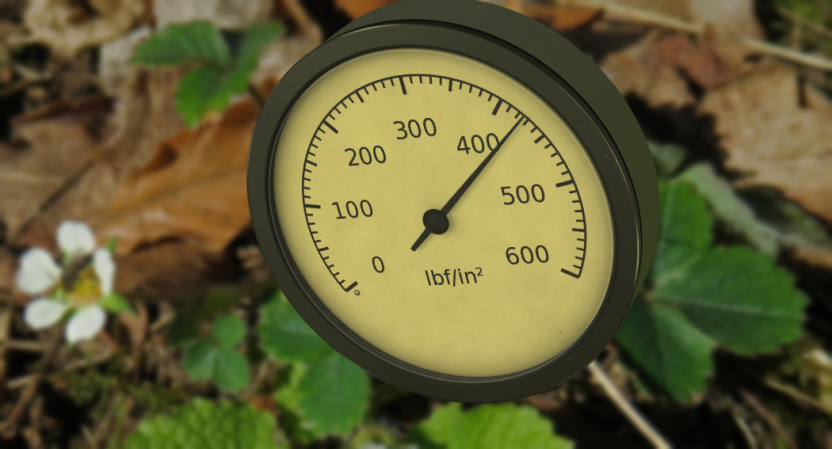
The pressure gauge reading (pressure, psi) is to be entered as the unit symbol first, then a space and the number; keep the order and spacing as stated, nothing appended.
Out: psi 425
